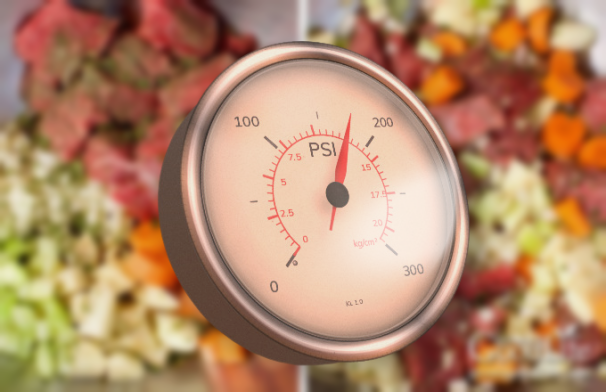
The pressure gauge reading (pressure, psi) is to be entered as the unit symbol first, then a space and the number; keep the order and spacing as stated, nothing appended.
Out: psi 175
